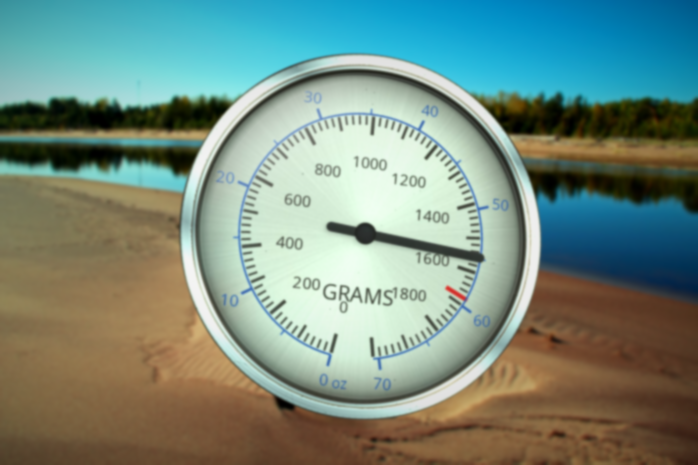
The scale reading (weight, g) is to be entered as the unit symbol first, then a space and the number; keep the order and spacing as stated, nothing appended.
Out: g 1560
